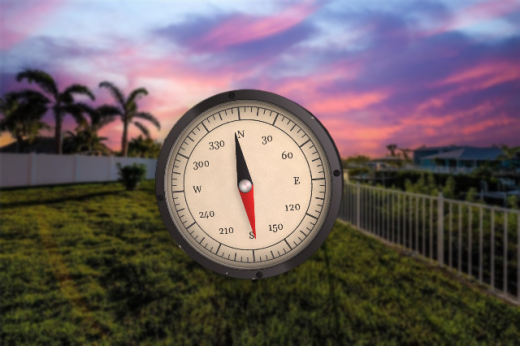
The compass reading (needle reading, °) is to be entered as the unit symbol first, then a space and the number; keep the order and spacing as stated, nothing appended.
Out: ° 175
